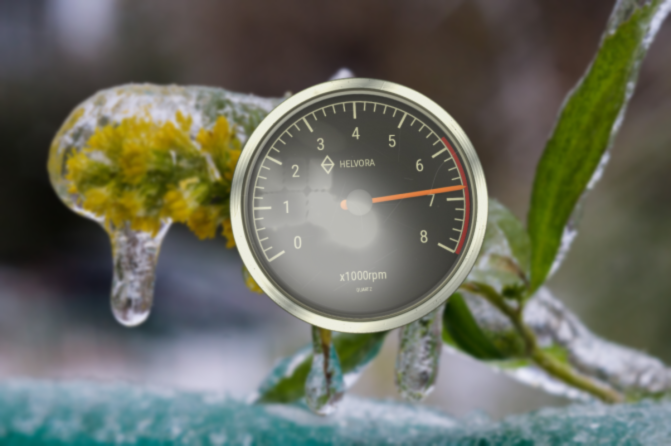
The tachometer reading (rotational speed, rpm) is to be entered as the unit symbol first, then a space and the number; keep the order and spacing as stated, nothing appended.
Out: rpm 6800
